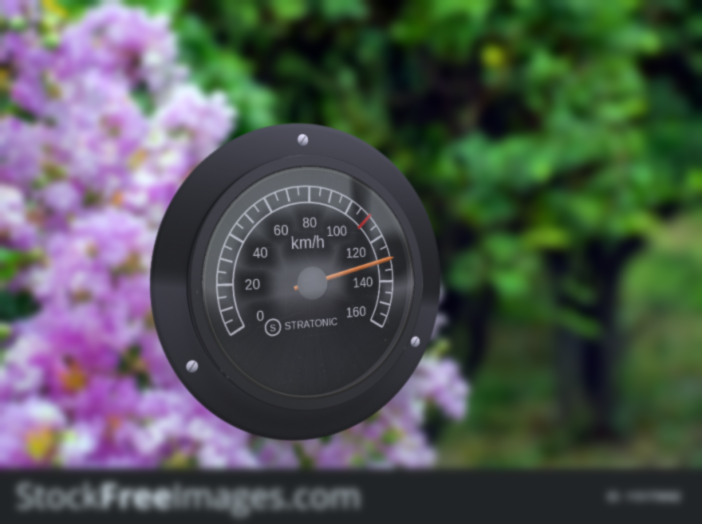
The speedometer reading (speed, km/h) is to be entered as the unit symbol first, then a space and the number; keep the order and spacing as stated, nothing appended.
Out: km/h 130
